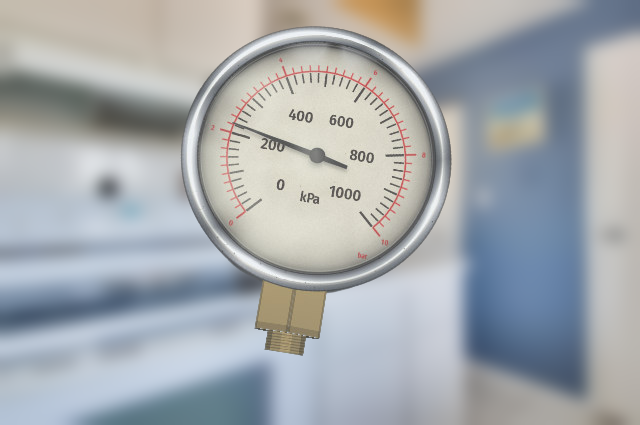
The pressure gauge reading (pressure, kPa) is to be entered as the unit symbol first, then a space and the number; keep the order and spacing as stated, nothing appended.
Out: kPa 220
